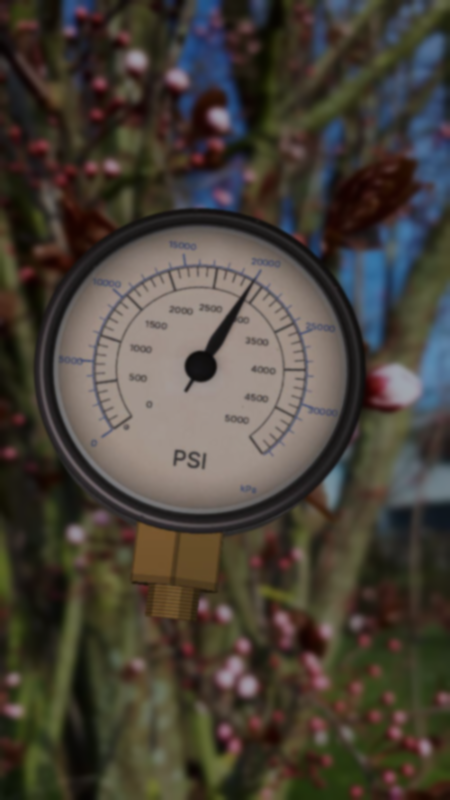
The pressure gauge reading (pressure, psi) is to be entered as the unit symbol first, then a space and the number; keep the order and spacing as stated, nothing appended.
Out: psi 2900
